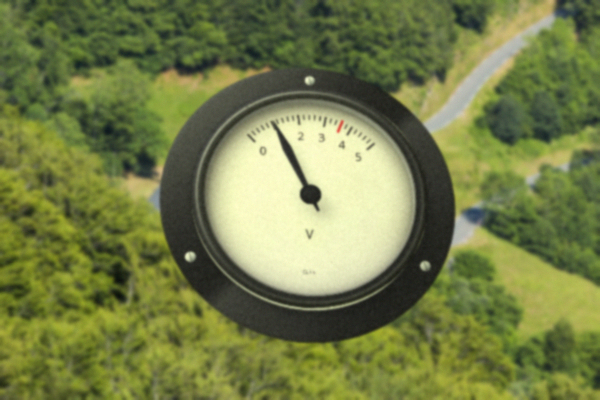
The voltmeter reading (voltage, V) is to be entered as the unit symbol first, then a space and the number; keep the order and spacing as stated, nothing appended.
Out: V 1
